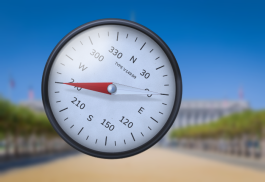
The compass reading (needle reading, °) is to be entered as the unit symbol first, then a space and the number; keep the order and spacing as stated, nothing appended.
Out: ° 240
